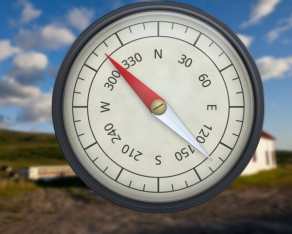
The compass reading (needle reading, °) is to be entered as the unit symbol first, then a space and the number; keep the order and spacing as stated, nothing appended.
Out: ° 315
